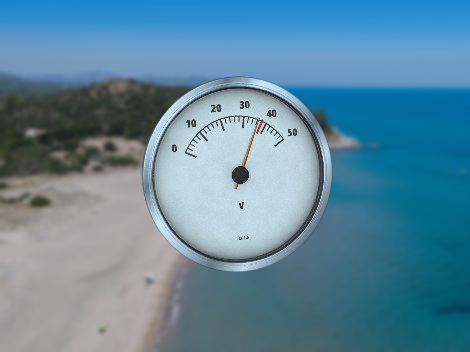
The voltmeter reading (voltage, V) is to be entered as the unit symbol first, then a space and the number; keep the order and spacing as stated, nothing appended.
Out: V 36
